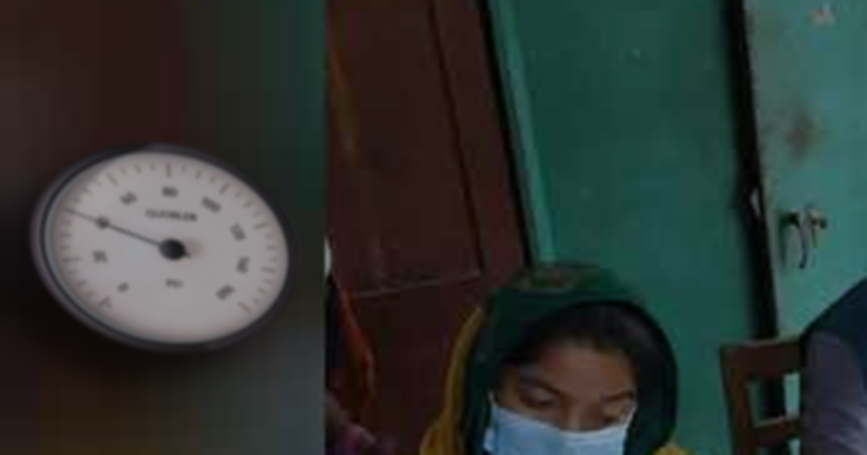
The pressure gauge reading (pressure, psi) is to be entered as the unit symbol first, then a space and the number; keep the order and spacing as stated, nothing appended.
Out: psi 40
